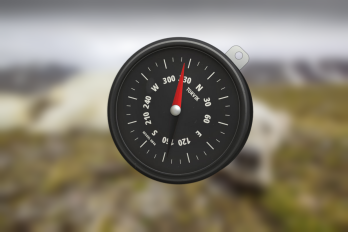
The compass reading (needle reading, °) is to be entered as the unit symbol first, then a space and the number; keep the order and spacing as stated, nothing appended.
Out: ° 325
